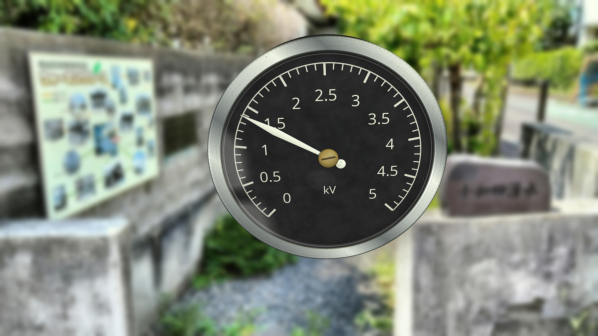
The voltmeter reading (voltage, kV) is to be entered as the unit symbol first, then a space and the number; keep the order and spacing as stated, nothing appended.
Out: kV 1.4
